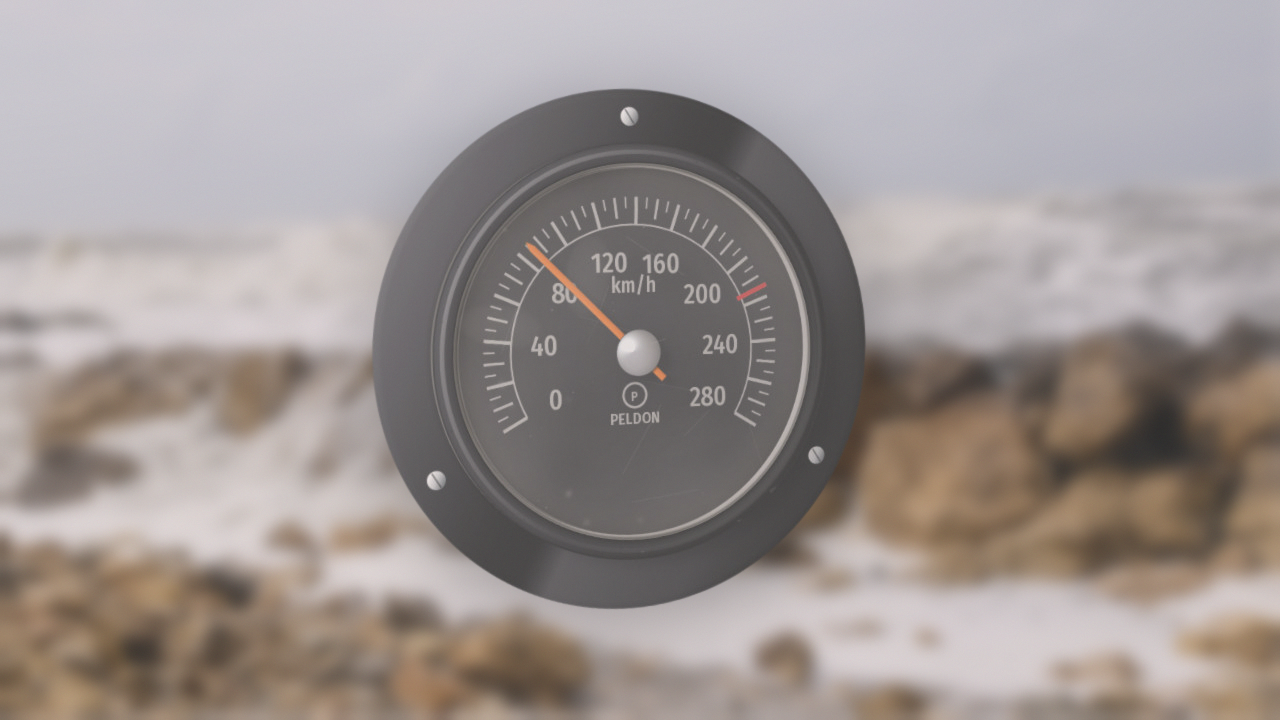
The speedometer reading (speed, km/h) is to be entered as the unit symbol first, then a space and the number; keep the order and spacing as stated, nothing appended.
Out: km/h 85
